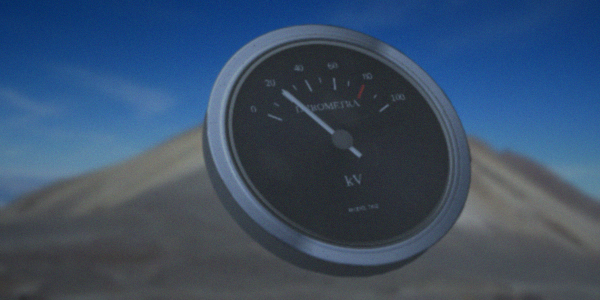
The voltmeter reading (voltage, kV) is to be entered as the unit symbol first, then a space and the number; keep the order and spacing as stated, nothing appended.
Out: kV 20
